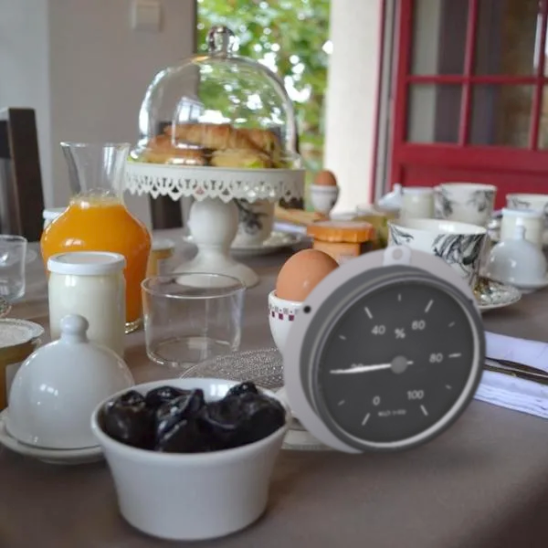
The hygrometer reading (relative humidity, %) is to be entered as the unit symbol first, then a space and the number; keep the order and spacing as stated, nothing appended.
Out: % 20
